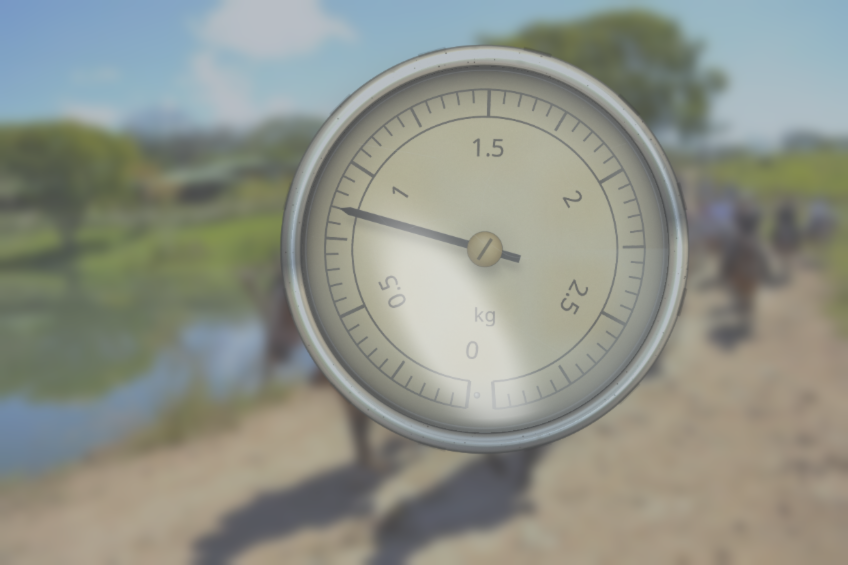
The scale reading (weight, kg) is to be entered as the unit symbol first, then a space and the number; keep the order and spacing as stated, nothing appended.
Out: kg 0.85
